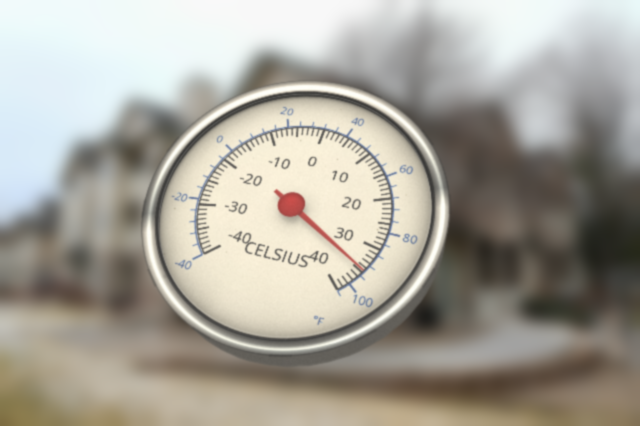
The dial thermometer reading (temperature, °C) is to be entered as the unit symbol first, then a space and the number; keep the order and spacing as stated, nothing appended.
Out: °C 35
